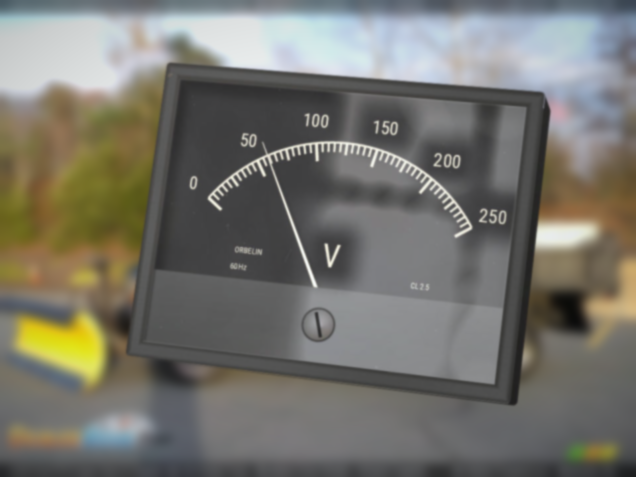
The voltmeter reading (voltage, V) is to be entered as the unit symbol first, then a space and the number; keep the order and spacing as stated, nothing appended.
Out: V 60
